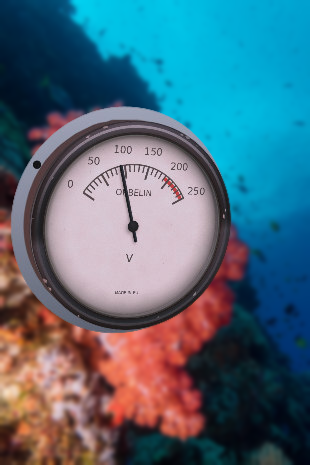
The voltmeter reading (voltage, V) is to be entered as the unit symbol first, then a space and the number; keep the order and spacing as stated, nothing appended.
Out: V 90
